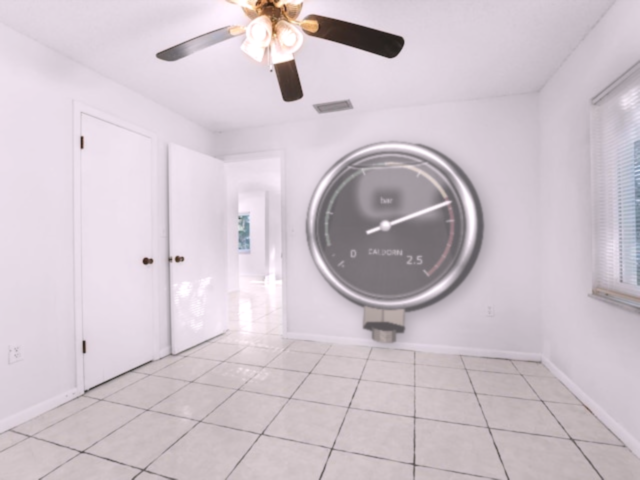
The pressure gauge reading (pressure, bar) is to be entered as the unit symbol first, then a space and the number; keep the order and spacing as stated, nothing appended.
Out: bar 1.85
